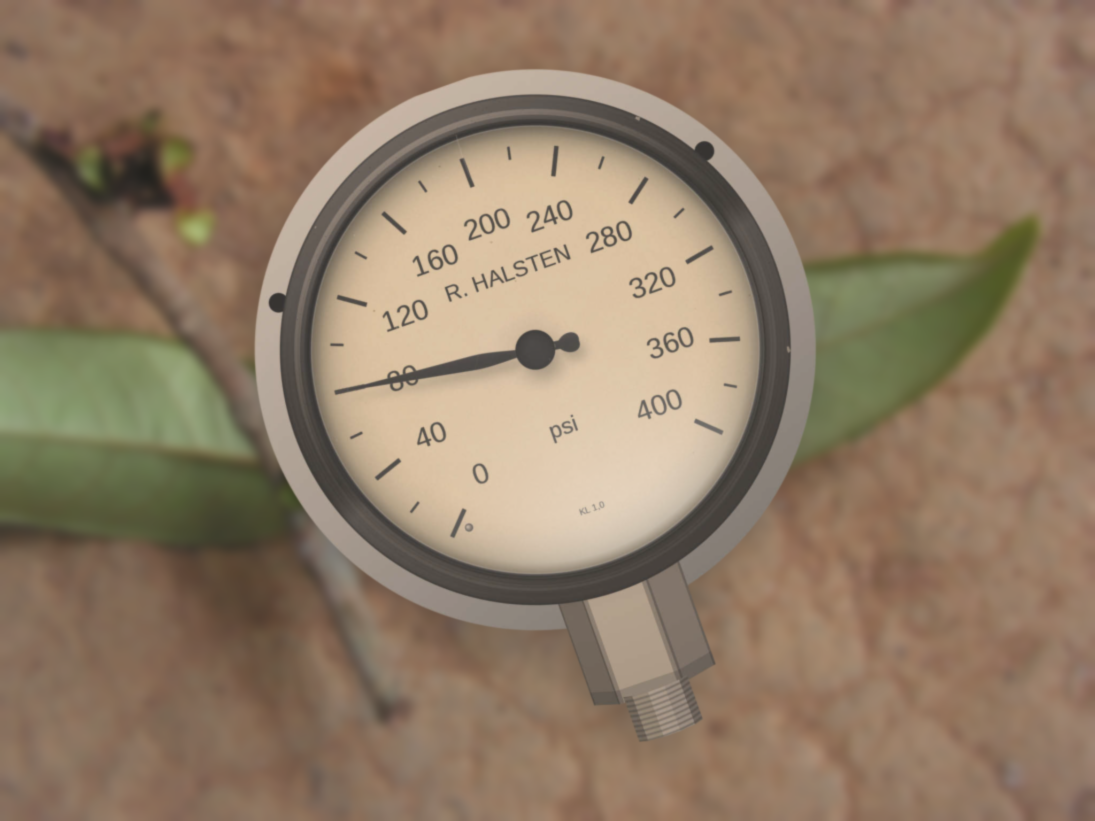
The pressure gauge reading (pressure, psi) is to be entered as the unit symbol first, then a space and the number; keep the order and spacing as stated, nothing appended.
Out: psi 80
